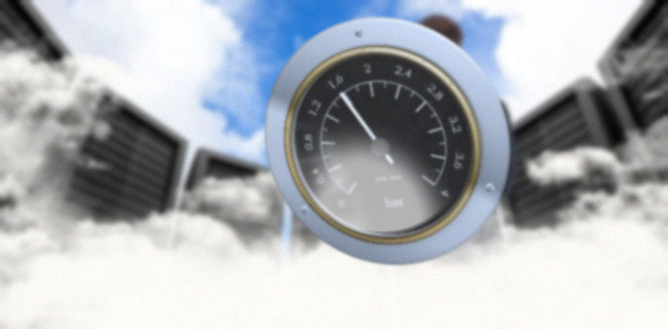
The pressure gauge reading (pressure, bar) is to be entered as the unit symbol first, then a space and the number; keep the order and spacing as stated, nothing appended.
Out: bar 1.6
